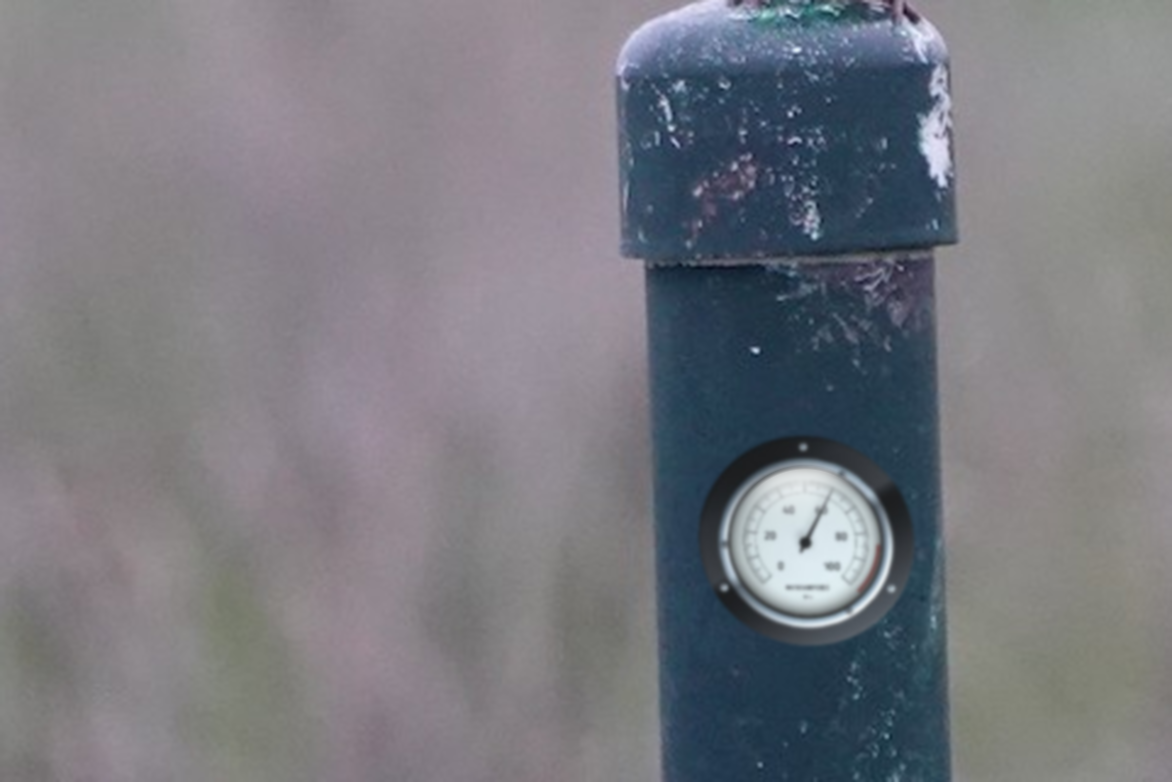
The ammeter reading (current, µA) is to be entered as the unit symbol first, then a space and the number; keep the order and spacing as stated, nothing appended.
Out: µA 60
